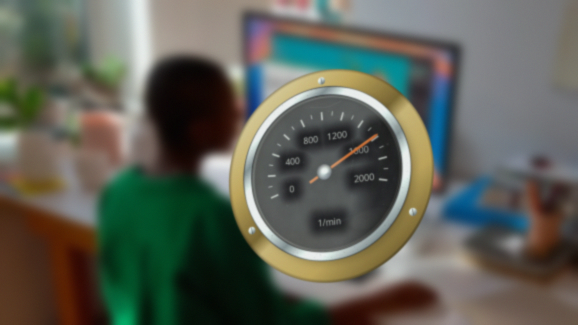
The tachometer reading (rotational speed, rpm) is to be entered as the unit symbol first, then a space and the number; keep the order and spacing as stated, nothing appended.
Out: rpm 1600
